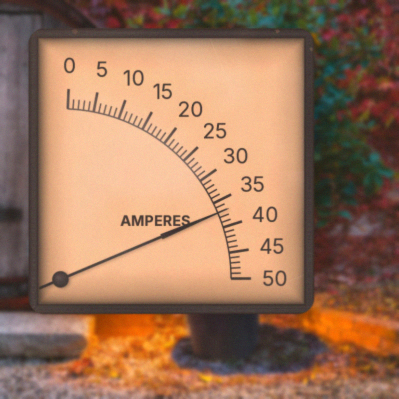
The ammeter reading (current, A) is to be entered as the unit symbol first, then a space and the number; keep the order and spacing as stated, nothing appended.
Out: A 37
